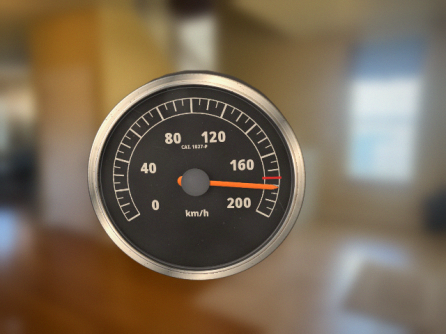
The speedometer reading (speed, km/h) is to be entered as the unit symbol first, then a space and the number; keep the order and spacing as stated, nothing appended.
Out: km/h 180
